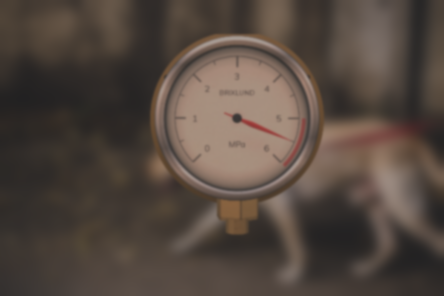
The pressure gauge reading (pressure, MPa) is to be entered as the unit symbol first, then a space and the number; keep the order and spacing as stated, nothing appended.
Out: MPa 5.5
